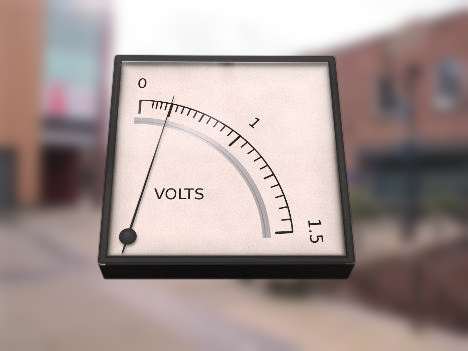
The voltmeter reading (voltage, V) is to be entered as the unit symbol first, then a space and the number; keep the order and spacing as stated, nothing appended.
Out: V 0.5
